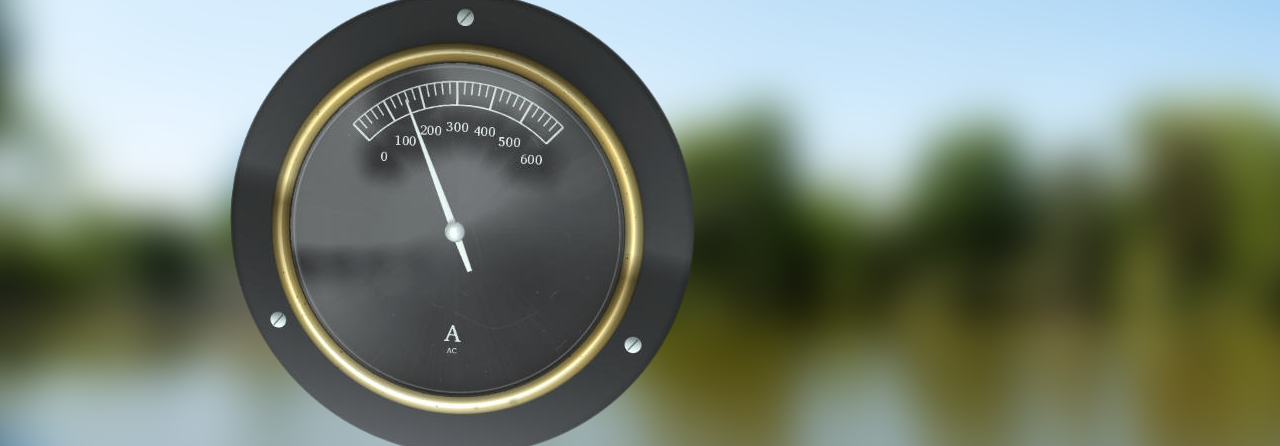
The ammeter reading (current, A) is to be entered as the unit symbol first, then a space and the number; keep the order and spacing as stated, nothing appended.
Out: A 160
